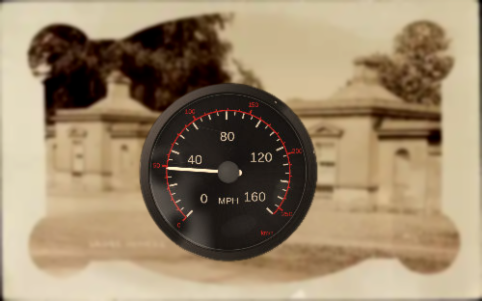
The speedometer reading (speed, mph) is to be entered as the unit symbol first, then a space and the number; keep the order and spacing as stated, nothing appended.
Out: mph 30
